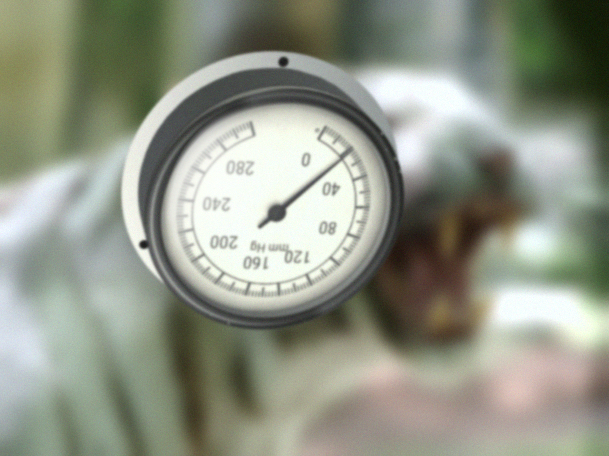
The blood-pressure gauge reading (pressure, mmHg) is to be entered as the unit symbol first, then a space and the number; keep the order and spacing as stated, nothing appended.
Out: mmHg 20
